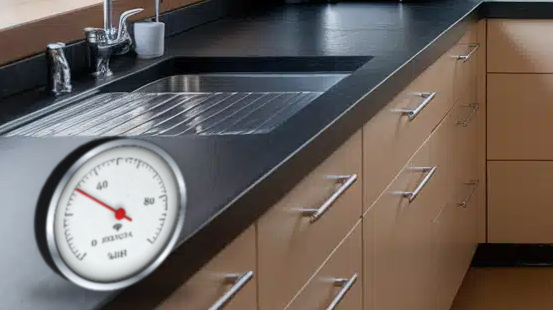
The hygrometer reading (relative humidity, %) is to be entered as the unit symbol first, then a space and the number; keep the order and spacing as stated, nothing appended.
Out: % 30
